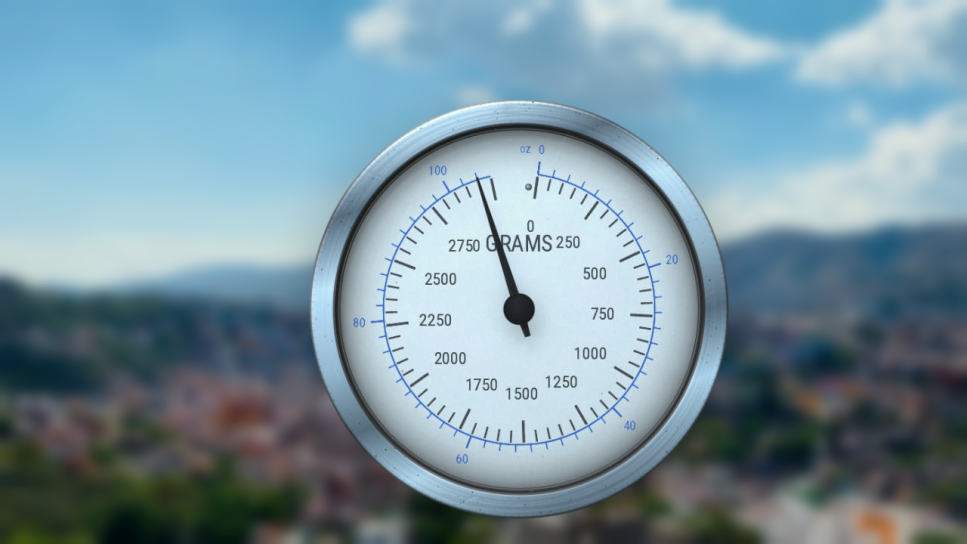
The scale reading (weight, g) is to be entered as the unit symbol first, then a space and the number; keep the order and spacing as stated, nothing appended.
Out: g 2950
